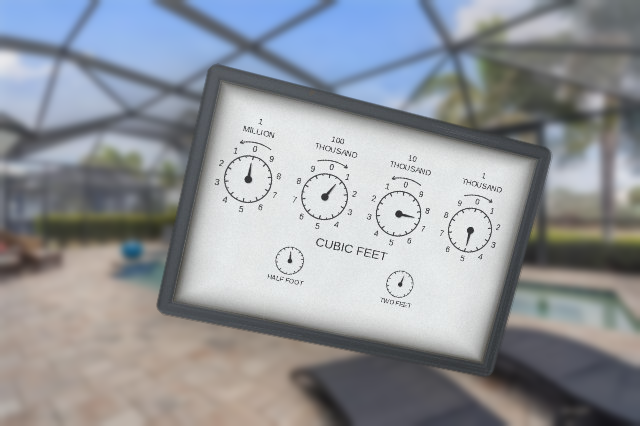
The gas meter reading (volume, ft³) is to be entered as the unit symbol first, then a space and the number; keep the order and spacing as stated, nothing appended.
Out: ft³ 7500
